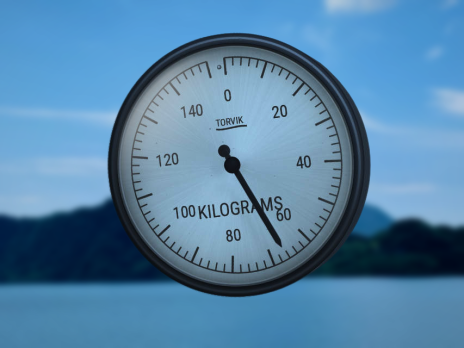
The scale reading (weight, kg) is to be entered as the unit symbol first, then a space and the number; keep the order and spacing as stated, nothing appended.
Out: kg 66
